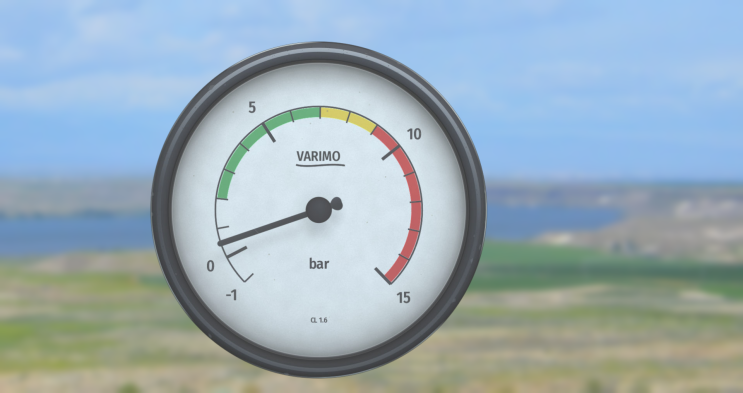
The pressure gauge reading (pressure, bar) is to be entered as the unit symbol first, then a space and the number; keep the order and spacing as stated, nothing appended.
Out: bar 0.5
